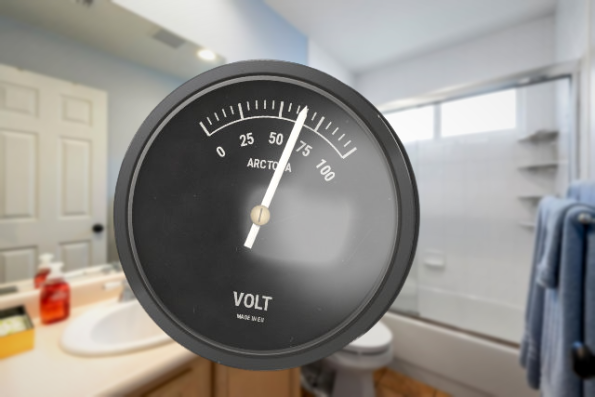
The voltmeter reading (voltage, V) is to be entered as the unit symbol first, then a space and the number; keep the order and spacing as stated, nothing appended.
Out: V 65
